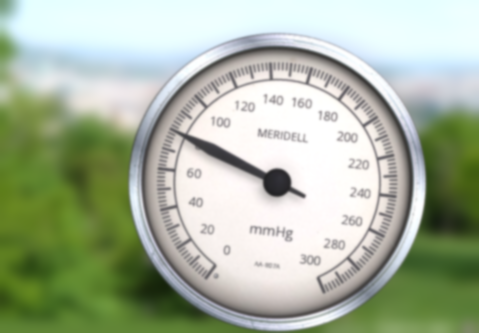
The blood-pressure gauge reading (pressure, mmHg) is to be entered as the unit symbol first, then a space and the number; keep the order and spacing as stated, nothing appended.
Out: mmHg 80
